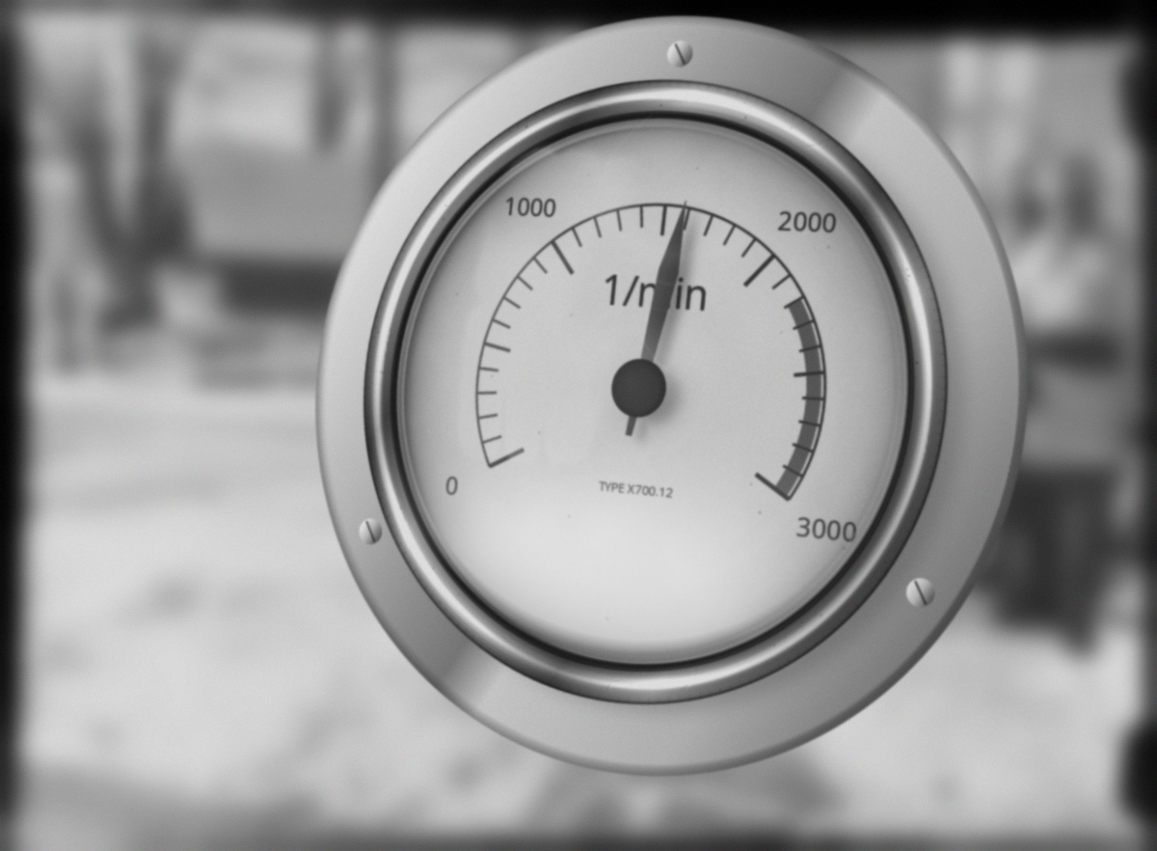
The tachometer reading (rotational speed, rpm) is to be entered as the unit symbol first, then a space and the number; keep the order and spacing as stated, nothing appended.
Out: rpm 1600
